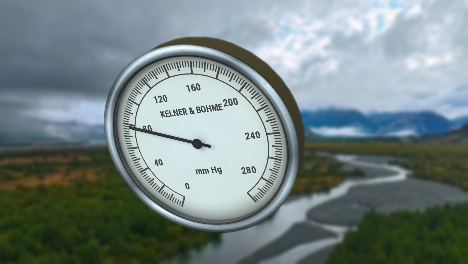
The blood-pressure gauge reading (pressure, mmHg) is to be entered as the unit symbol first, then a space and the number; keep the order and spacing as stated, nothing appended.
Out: mmHg 80
